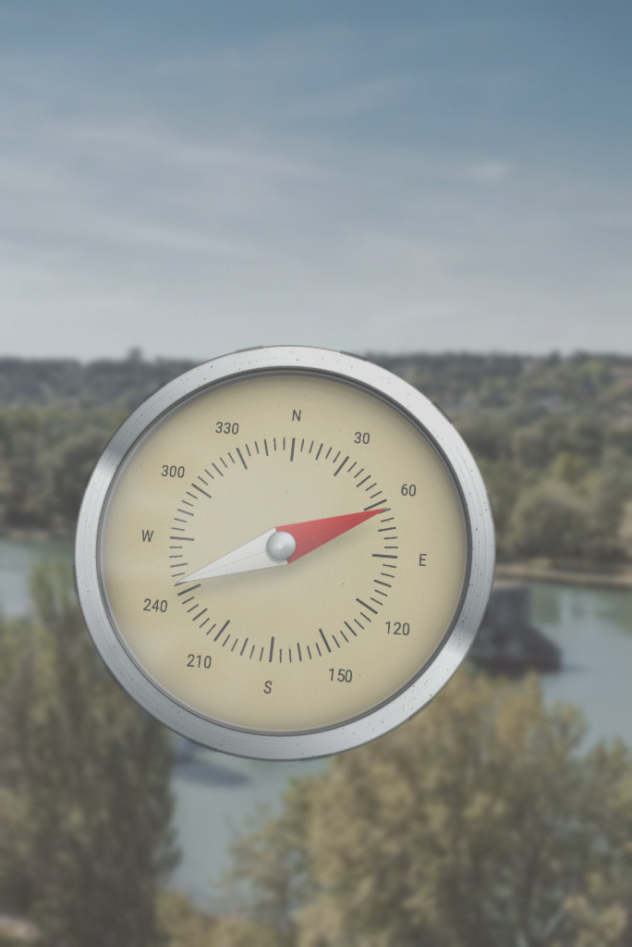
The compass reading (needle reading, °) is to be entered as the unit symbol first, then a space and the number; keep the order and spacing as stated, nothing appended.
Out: ° 65
